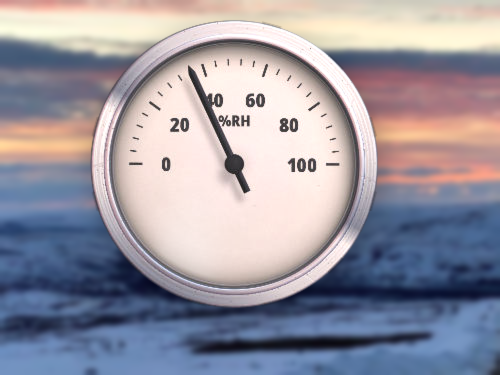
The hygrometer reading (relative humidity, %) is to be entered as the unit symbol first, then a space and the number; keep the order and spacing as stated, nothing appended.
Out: % 36
